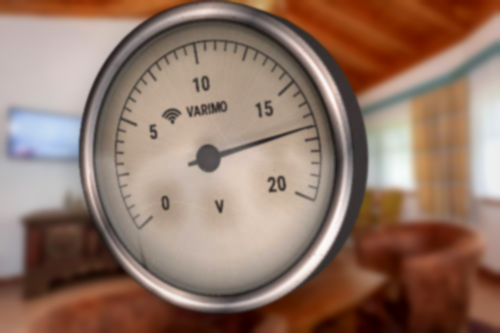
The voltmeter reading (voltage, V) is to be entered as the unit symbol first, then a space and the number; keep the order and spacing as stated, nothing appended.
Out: V 17
